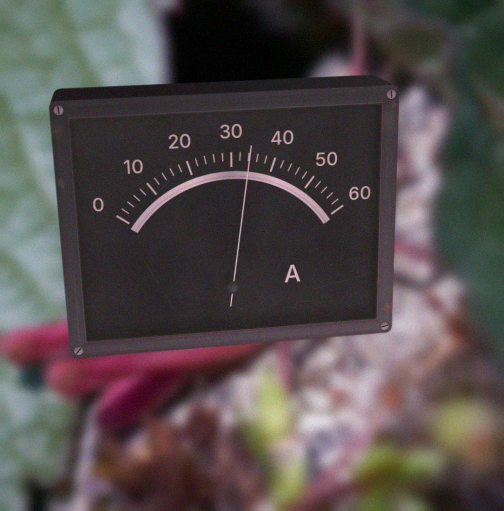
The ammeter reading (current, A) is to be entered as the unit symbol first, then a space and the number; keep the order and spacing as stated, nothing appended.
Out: A 34
